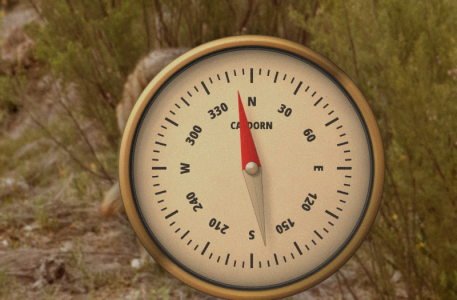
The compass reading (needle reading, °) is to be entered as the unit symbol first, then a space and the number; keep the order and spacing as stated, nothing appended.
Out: ° 350
